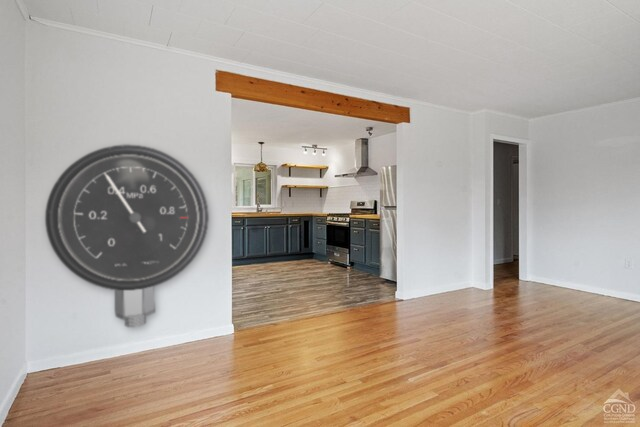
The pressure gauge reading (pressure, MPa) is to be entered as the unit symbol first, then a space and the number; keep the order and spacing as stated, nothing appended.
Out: MPa 0.4
